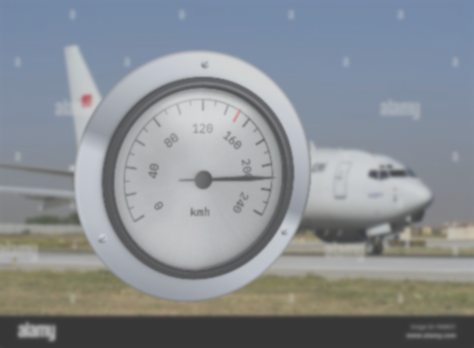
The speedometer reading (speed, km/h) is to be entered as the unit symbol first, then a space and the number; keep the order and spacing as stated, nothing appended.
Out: km/h 210
